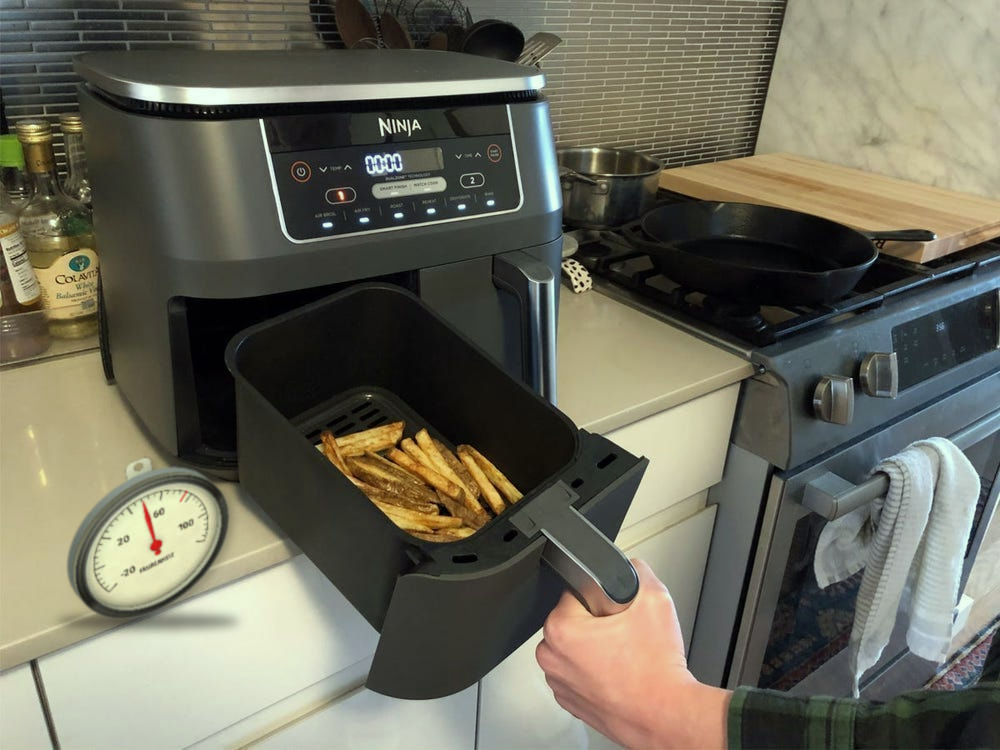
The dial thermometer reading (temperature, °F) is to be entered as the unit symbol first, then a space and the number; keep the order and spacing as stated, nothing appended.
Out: °F 48
